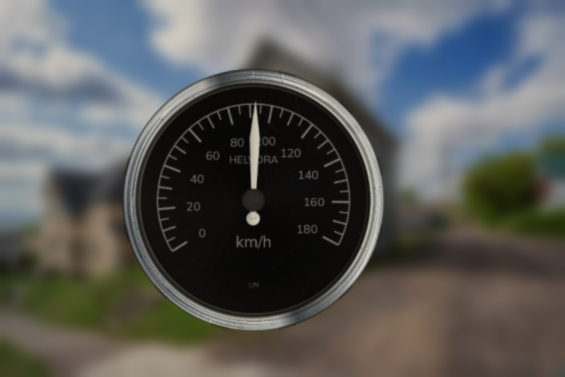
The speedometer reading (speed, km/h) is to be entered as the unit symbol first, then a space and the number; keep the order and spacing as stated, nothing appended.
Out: km/h 92.5
